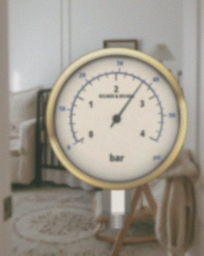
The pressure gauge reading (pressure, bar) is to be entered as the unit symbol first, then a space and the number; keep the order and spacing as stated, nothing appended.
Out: bar 2.6
